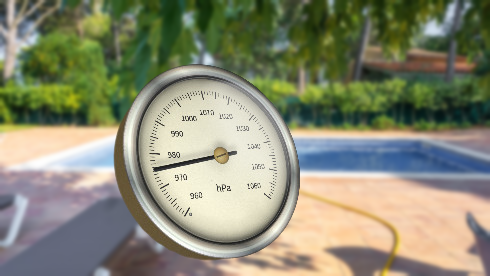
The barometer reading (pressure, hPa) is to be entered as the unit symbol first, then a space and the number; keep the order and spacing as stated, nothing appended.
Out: hPa 975
